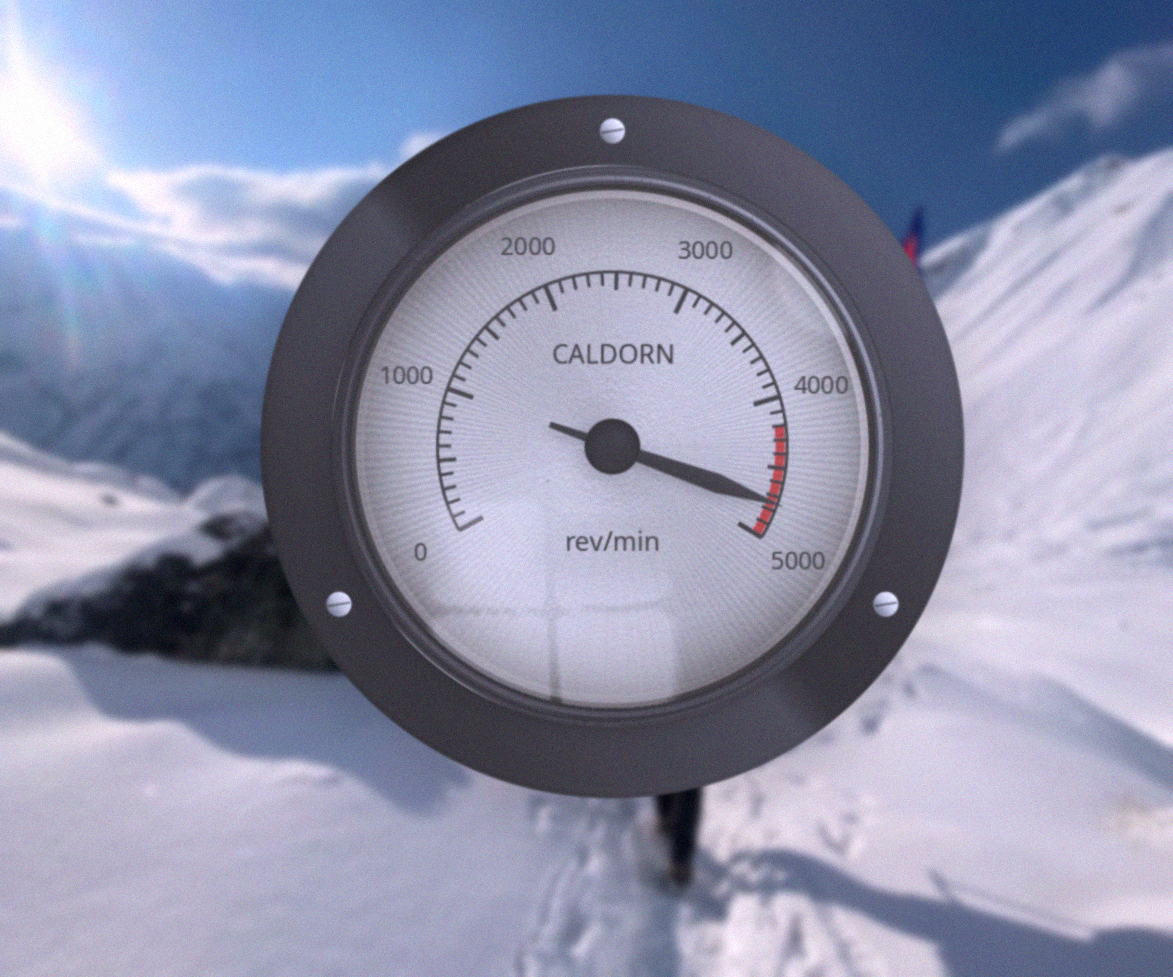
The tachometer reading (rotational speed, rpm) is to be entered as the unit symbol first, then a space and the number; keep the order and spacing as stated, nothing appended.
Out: rpm 4750
